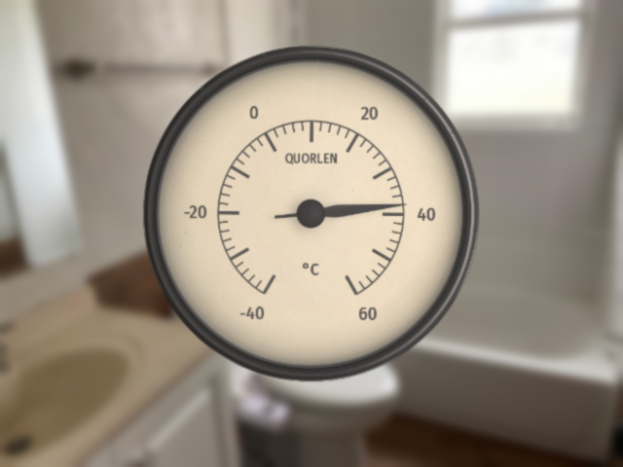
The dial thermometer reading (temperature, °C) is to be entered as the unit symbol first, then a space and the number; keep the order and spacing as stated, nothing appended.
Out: °C 38
